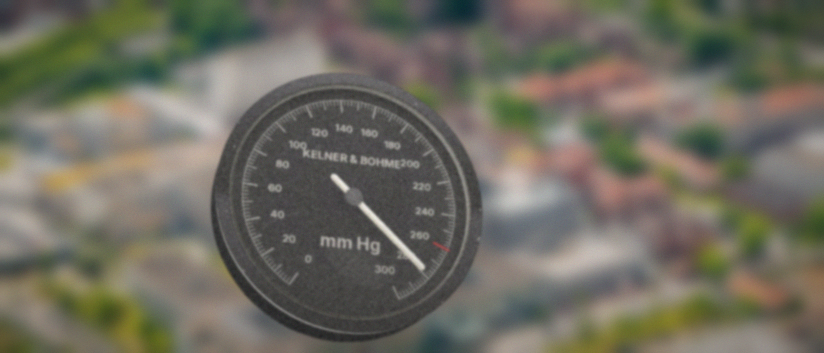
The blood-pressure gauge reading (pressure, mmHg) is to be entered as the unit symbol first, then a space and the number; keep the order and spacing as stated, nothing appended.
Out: mmHg 280
